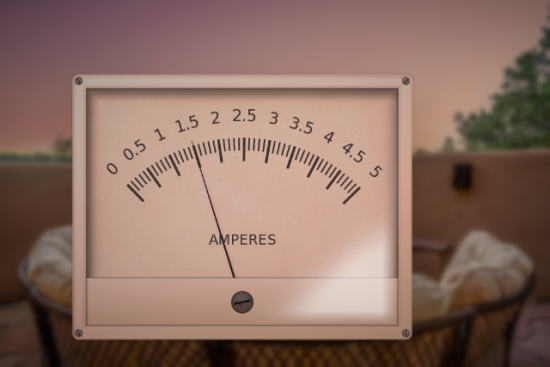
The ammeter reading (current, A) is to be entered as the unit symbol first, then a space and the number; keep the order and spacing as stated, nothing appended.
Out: A 1.5
